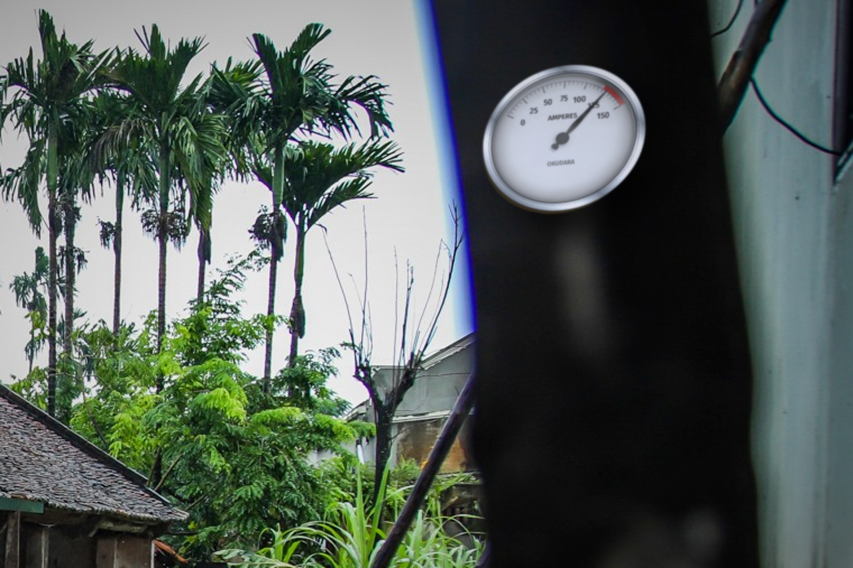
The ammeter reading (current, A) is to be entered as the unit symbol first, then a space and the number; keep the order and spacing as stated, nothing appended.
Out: A 125
